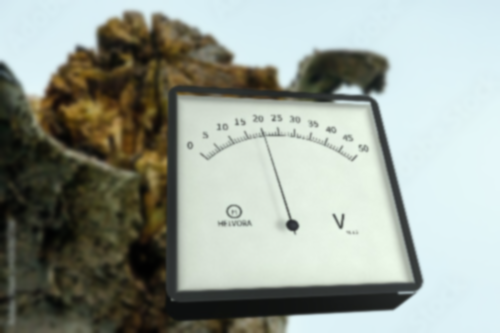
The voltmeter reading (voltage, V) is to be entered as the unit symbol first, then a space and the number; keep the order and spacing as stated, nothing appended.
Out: V 20
